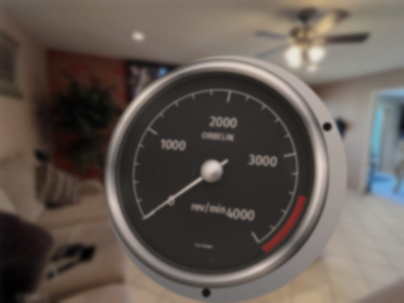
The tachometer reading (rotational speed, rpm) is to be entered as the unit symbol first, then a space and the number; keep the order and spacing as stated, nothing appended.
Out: rpm 0
